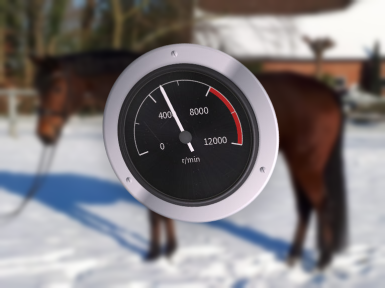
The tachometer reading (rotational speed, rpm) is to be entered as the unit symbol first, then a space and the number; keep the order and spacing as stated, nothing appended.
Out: rpm 5000
